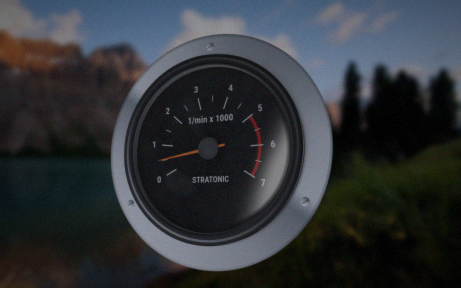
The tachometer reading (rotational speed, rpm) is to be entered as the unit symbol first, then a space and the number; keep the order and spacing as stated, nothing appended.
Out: rpm 500
